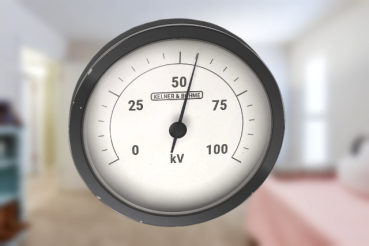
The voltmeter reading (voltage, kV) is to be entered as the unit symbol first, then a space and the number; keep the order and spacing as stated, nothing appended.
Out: kV 55
